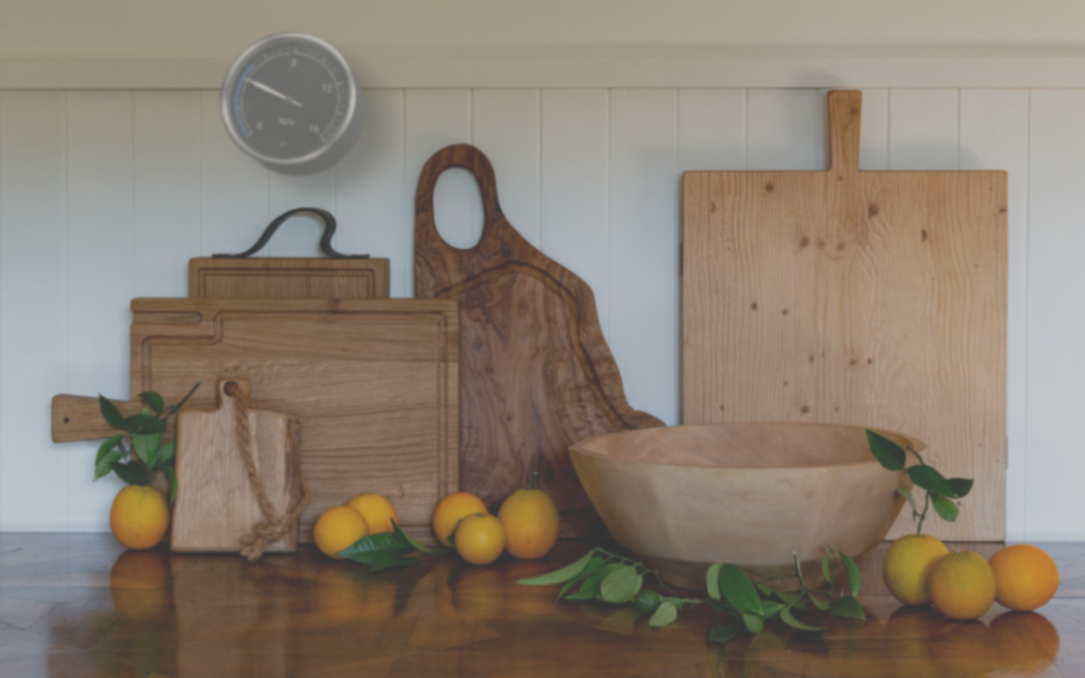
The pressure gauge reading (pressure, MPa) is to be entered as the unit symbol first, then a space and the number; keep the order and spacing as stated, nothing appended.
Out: MPa 4
